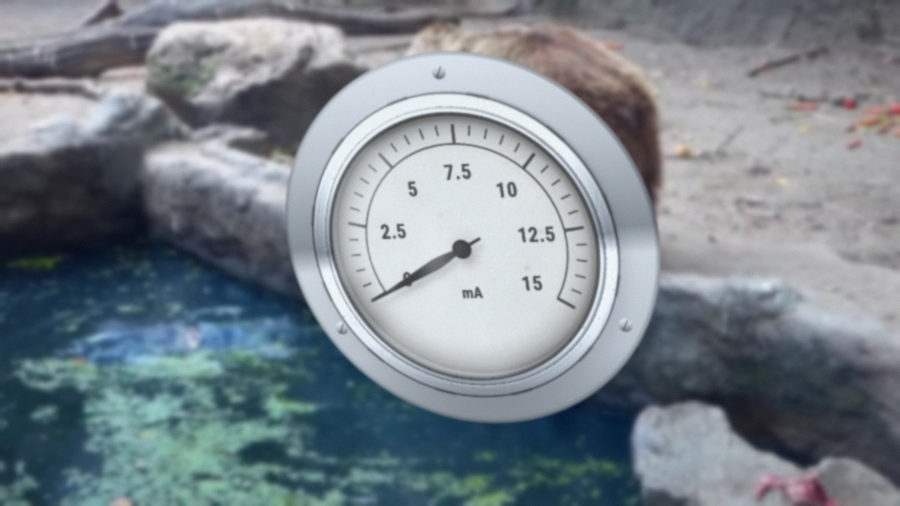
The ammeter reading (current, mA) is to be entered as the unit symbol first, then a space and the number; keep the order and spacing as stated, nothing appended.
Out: mA 0
